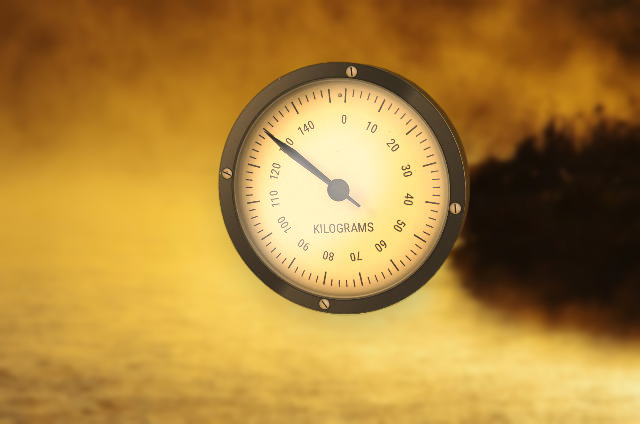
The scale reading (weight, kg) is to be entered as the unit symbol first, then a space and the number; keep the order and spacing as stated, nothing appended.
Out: kg 130
